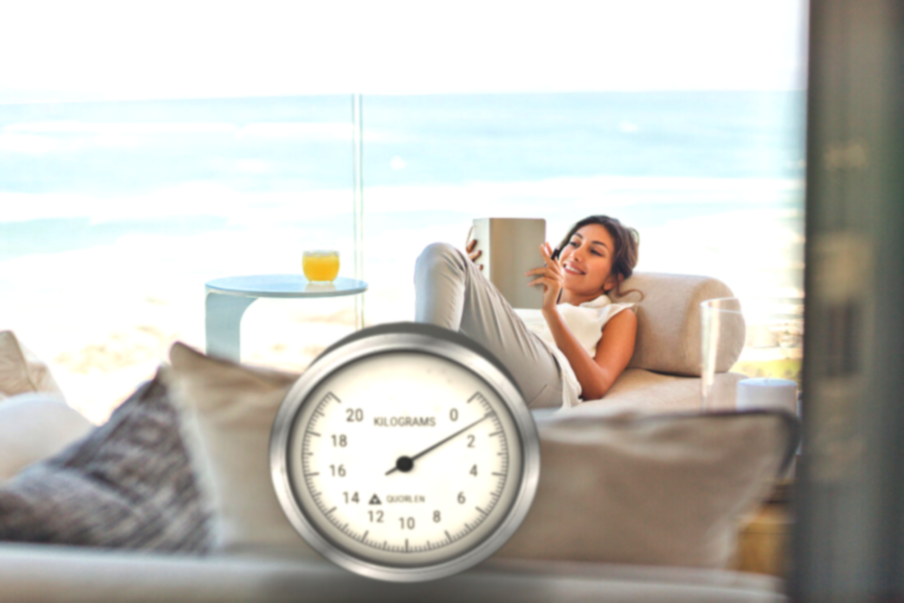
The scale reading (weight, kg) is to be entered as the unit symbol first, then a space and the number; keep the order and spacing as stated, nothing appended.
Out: kg 1
